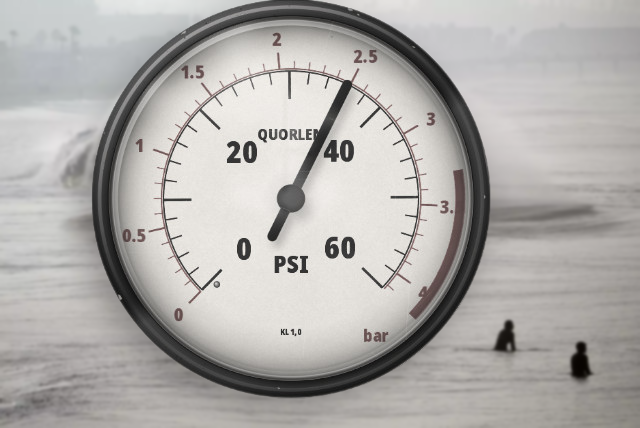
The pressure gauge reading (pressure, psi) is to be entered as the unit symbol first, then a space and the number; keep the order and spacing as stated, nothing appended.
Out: psi 36
